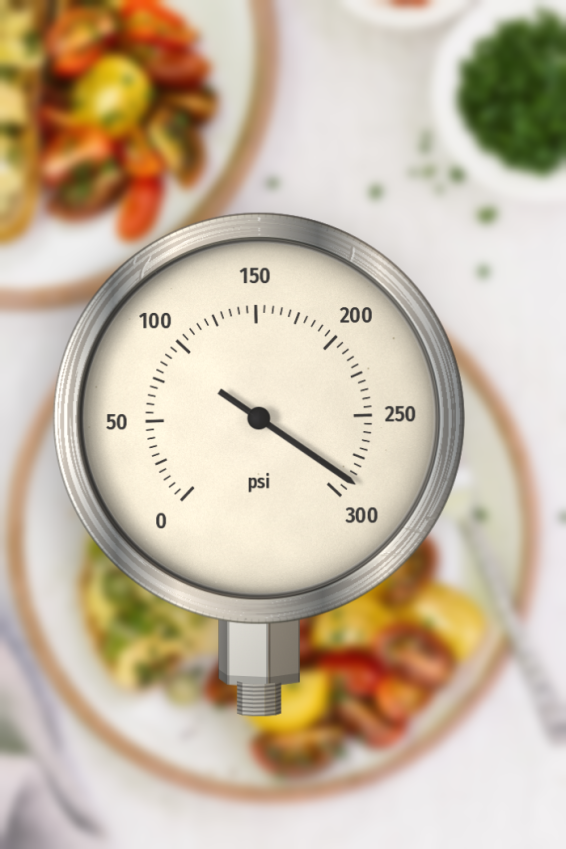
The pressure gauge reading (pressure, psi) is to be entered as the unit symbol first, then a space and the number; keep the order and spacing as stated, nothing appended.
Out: psi 290
